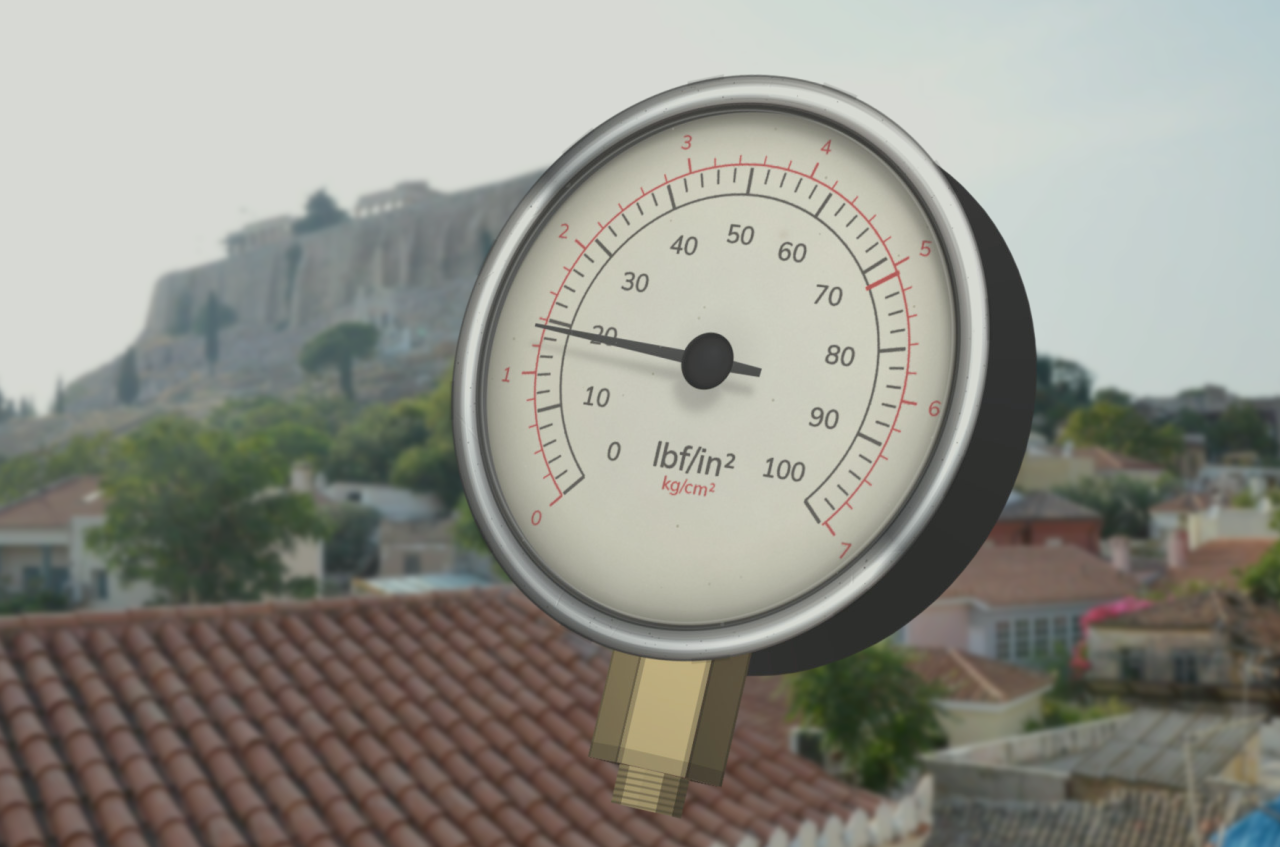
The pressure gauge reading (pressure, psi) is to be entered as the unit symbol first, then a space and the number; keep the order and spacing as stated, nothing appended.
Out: psi 19
